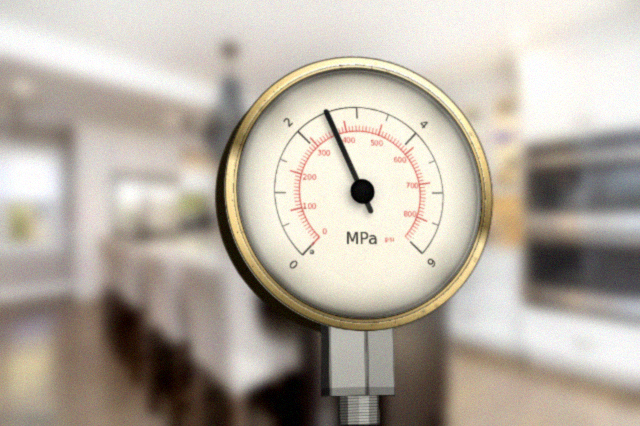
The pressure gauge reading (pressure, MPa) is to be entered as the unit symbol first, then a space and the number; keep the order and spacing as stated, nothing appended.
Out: MPa 2.5
